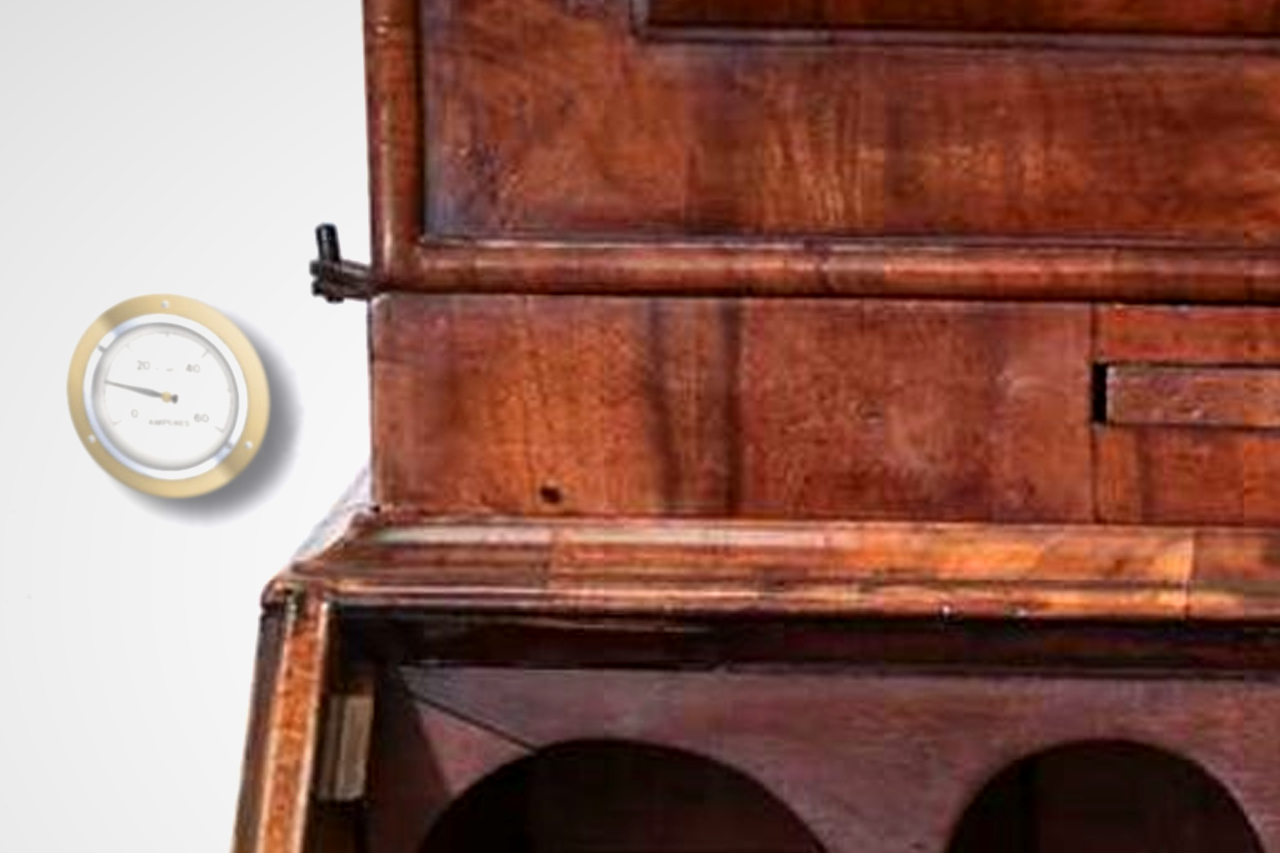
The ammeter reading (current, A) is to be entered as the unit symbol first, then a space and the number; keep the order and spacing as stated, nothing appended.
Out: A 10
